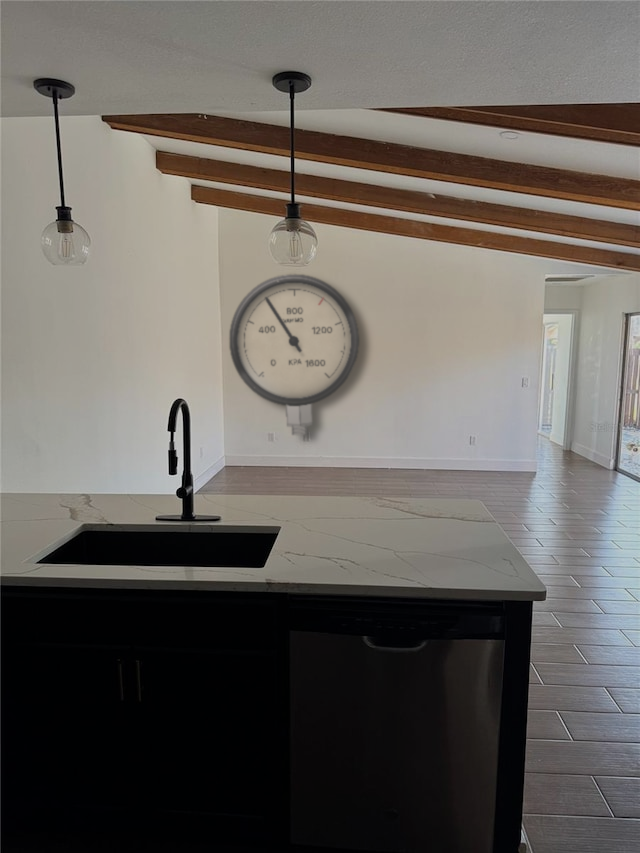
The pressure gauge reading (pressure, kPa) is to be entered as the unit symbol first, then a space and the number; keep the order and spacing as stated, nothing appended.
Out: kPa 600
